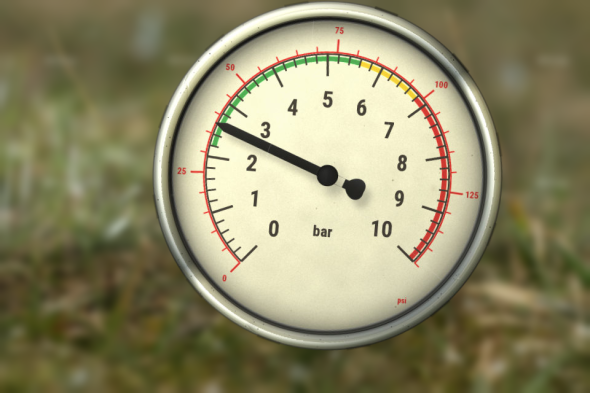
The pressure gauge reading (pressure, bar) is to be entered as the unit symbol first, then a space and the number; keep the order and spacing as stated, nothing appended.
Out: bar 2.6
